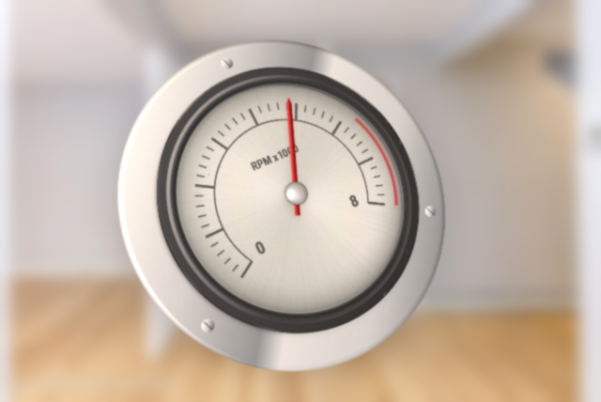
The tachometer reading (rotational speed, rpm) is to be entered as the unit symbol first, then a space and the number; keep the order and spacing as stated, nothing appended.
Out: rpm 4800
